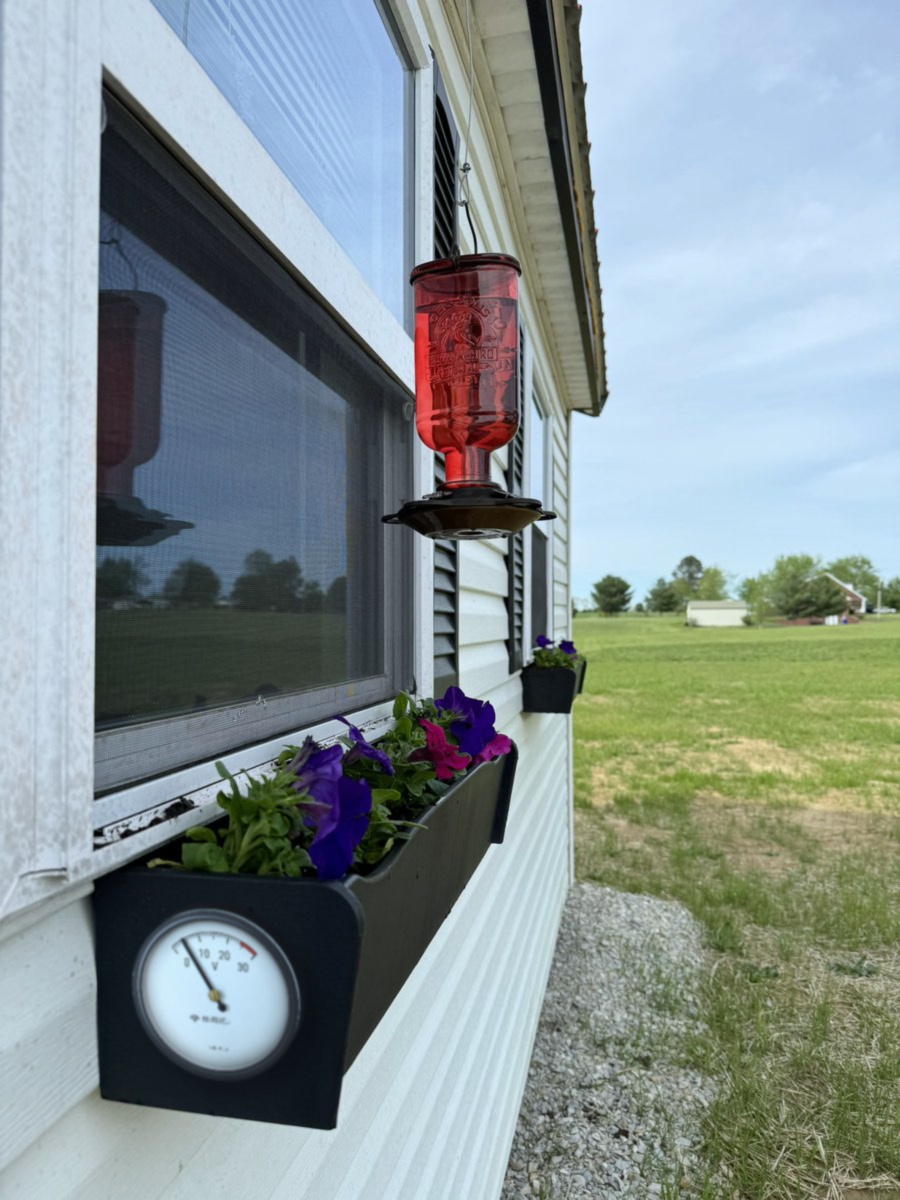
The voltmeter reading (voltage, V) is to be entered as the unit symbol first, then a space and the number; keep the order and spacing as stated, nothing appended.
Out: V 5
